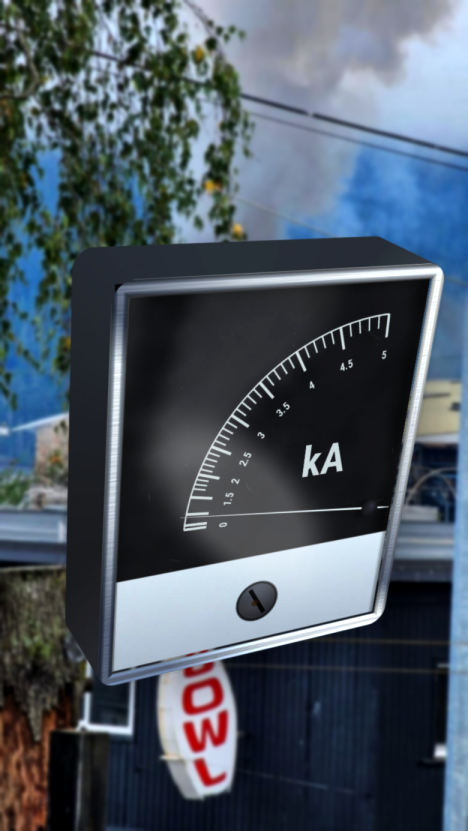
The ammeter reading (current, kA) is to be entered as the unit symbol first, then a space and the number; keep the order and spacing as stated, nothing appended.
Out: kA 1
